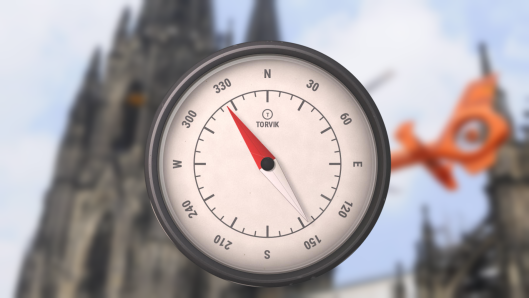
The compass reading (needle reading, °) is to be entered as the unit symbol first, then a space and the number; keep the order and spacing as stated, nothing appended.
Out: ° 325
